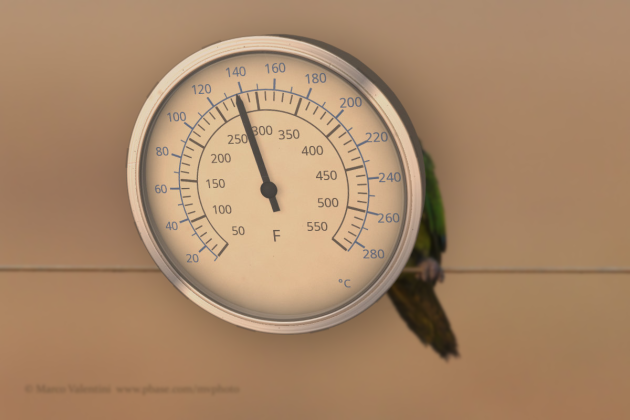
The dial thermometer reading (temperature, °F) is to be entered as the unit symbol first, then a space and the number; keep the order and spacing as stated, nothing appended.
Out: °F 280
